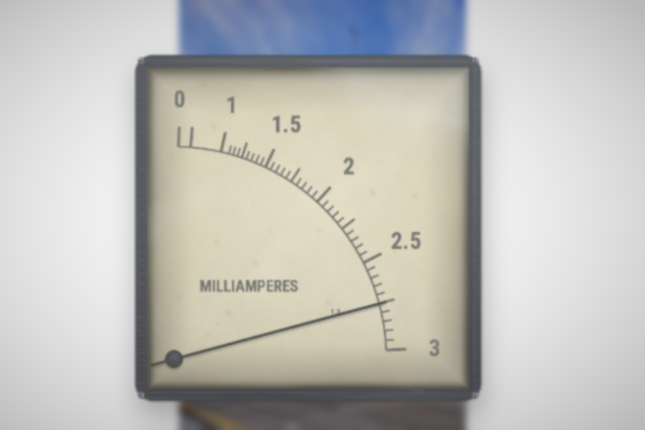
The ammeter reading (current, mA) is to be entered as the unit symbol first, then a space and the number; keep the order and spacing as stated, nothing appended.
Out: mA 2.75
